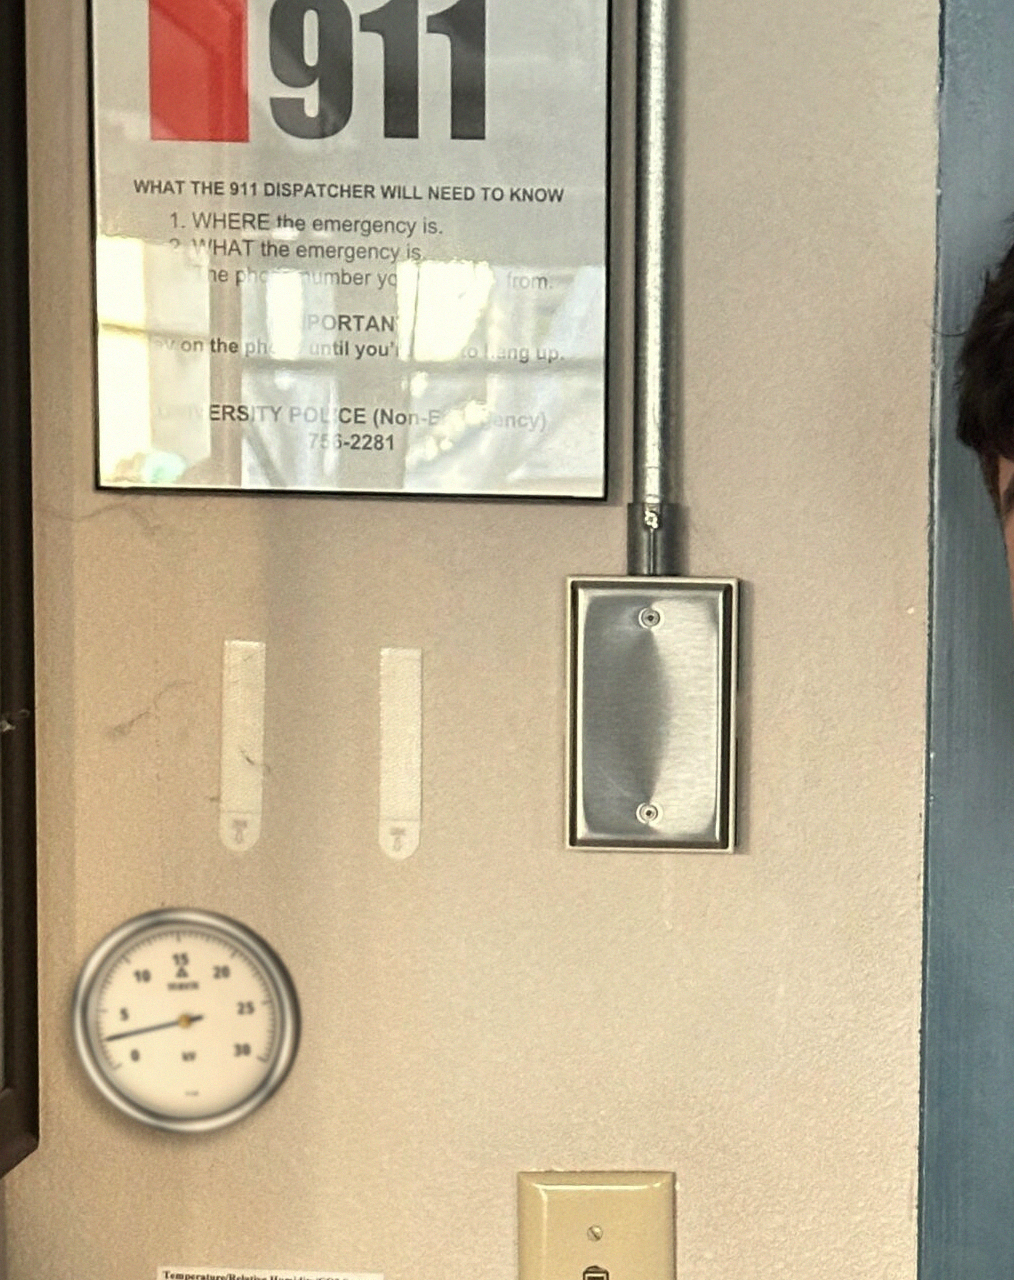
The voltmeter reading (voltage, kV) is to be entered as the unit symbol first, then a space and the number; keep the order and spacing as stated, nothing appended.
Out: kV 2.5
